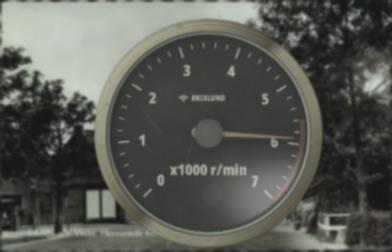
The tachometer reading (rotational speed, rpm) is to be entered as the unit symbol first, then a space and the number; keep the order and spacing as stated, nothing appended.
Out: rpm 5900
